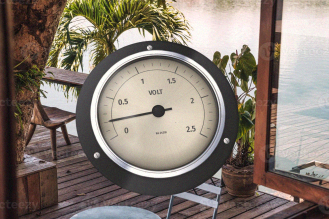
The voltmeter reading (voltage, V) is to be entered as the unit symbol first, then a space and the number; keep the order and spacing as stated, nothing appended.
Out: V 0.2
